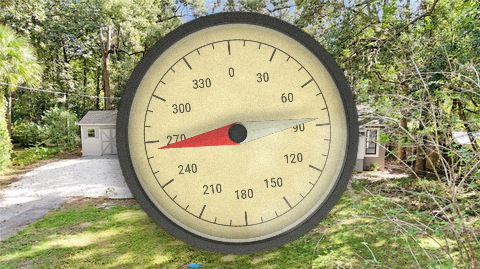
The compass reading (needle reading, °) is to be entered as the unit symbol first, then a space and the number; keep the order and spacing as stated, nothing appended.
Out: ° 265
